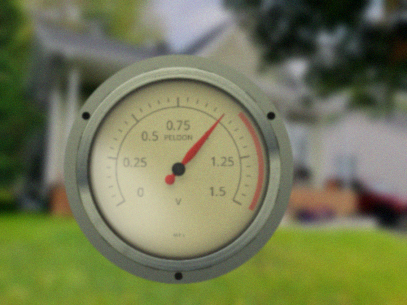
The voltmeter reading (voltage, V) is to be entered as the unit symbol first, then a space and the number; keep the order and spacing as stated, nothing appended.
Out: V 1
